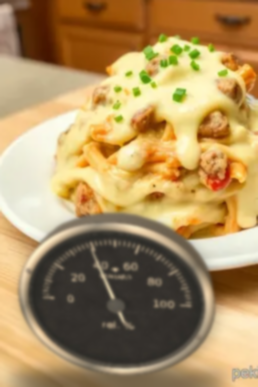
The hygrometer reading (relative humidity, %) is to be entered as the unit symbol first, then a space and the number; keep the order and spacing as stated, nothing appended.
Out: % 40
